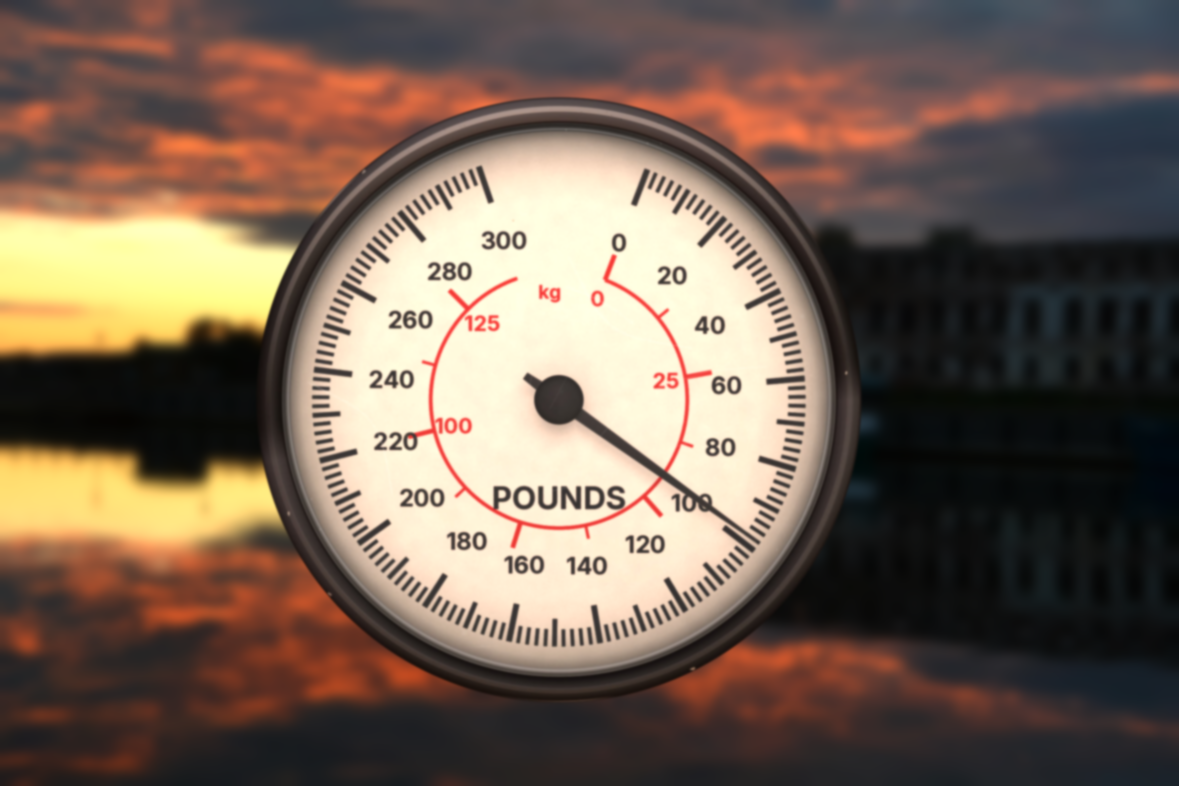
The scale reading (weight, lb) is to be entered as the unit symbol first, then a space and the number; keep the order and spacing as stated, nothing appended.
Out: lb 98
